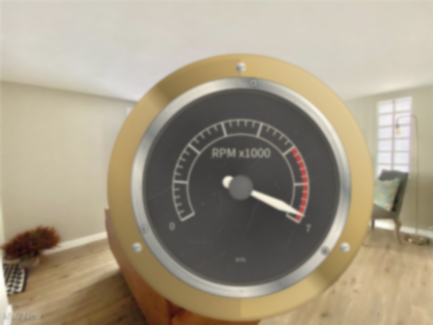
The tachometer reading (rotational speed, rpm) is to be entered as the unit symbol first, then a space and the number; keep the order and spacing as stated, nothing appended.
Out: rpm 6800
